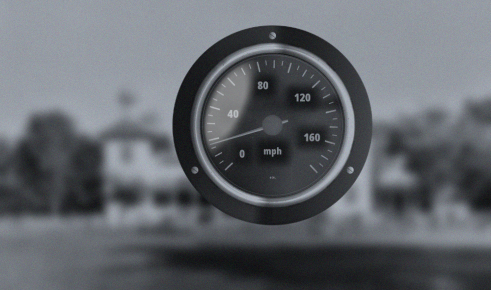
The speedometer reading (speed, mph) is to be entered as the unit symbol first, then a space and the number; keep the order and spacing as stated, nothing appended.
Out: mph 17.5
